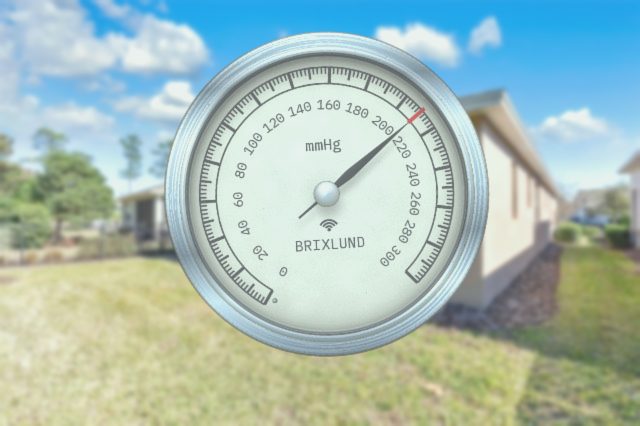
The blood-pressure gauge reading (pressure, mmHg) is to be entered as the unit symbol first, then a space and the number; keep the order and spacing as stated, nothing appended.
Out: mmHg 210
